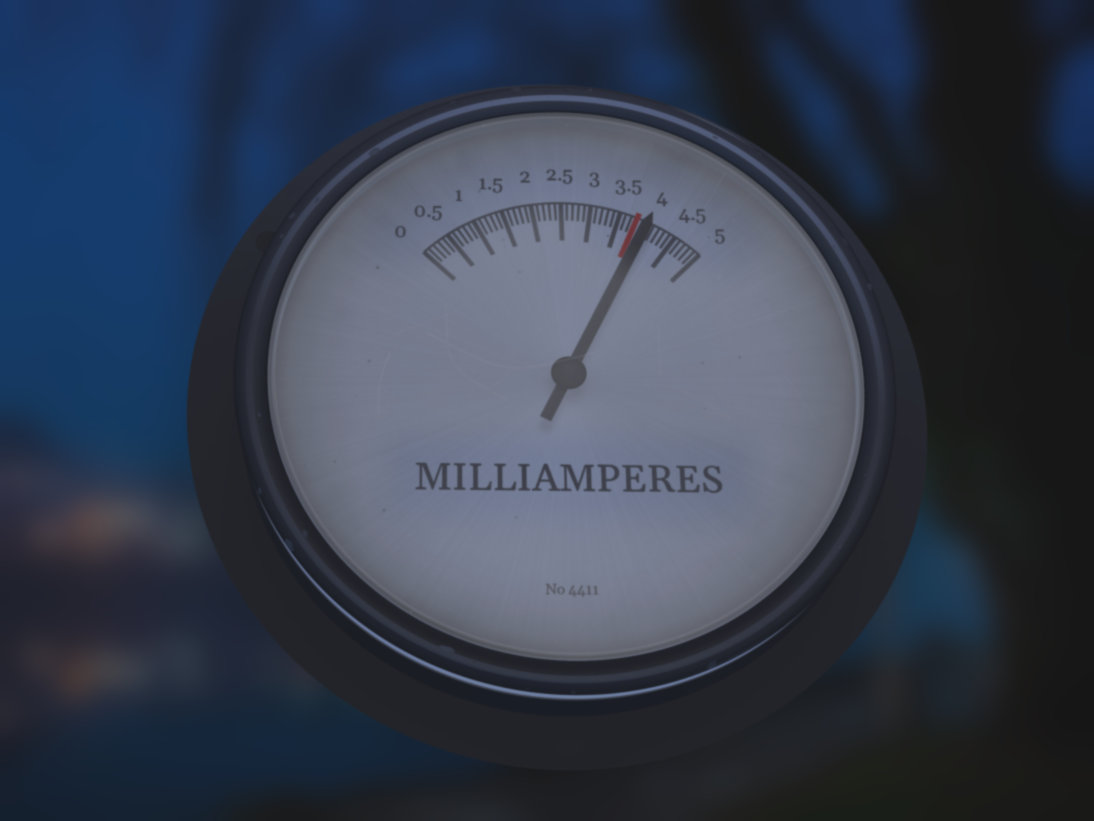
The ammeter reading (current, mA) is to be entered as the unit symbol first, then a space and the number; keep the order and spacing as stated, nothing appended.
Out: mA 4
